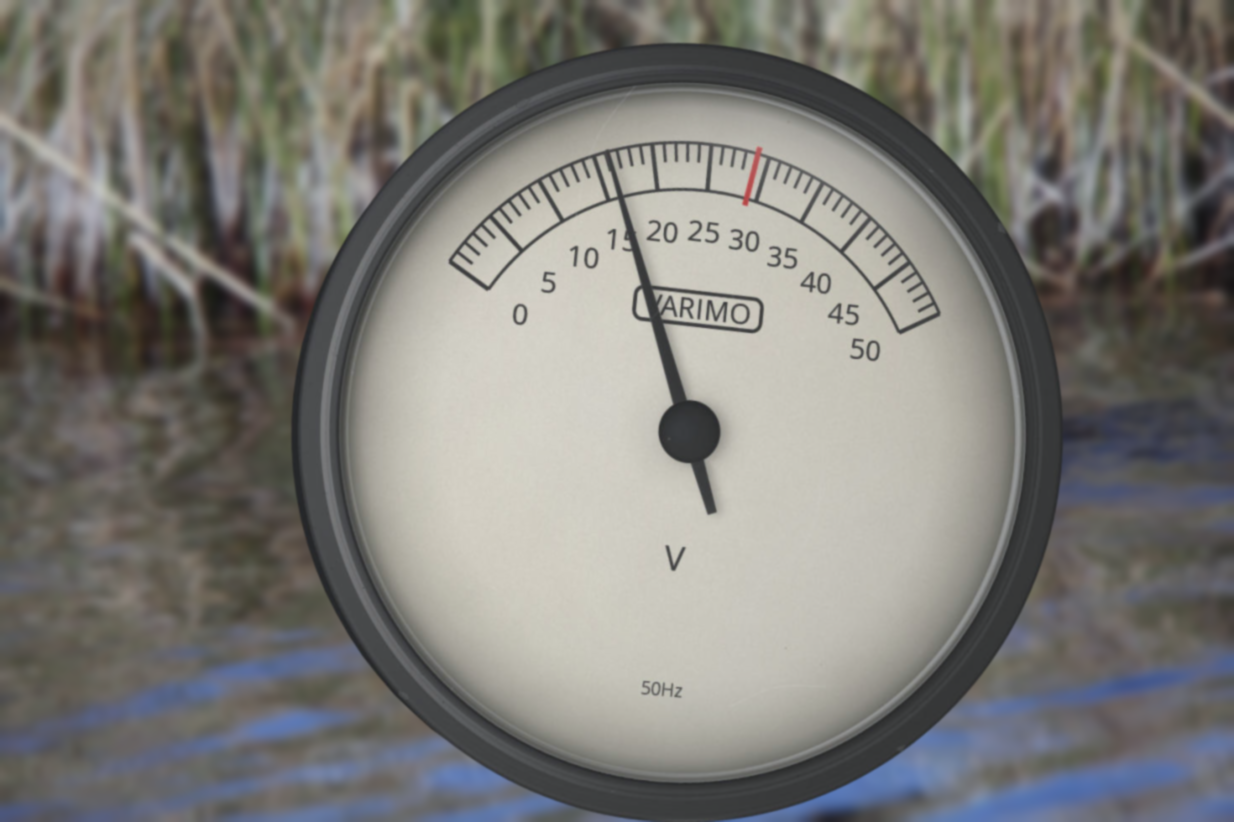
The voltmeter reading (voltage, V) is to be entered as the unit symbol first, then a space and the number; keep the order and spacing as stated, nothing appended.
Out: V 16
